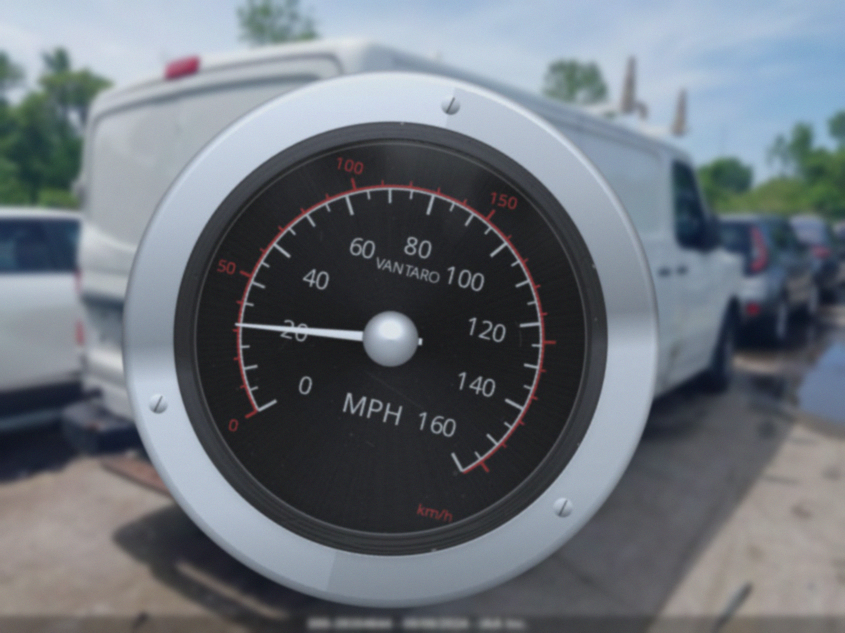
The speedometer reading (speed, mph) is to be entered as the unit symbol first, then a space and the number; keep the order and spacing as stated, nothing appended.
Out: mph 20
